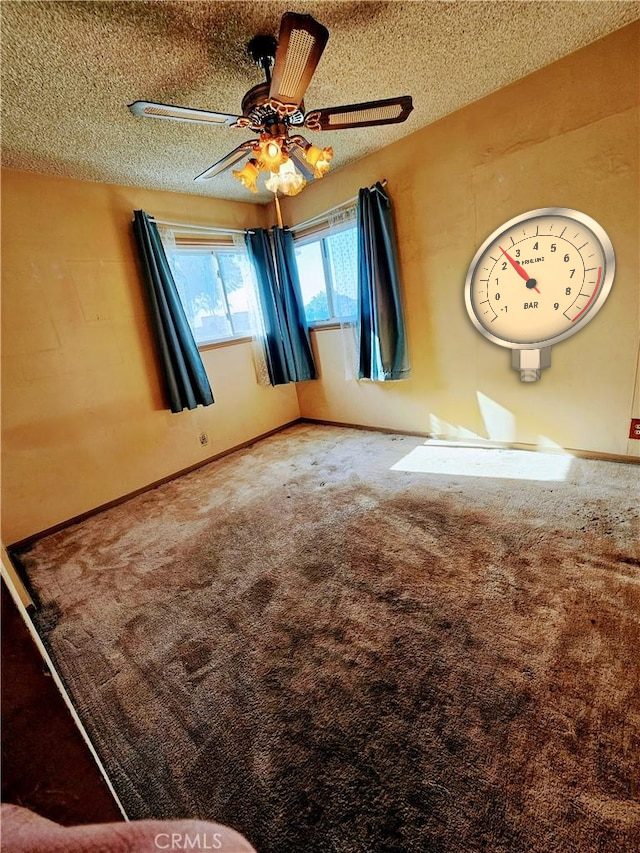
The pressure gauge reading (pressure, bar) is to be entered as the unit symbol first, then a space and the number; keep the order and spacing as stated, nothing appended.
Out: bar 2.5
